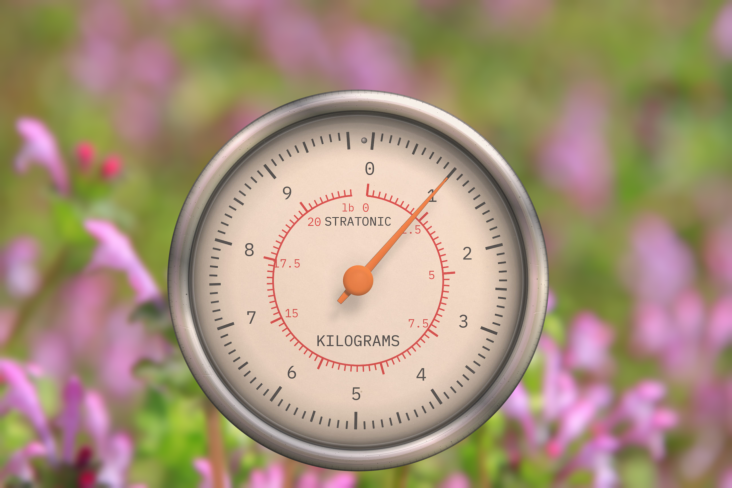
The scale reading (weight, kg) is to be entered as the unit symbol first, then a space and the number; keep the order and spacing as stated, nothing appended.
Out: kg 1
